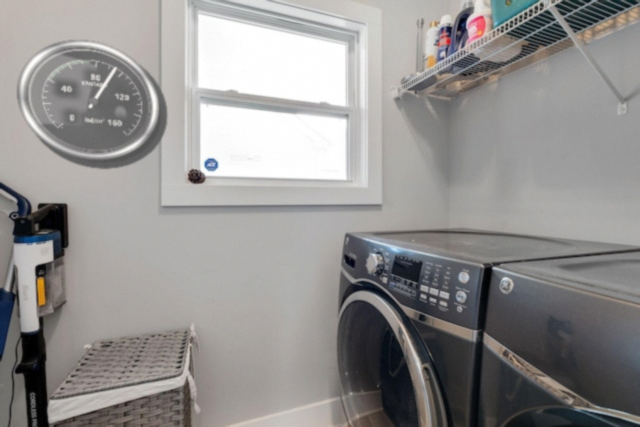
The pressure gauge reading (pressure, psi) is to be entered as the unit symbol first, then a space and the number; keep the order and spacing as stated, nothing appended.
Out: psi 95
